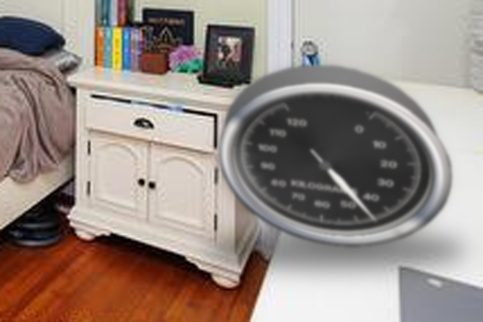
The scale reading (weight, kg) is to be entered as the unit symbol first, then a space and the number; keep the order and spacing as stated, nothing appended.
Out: kg 45
